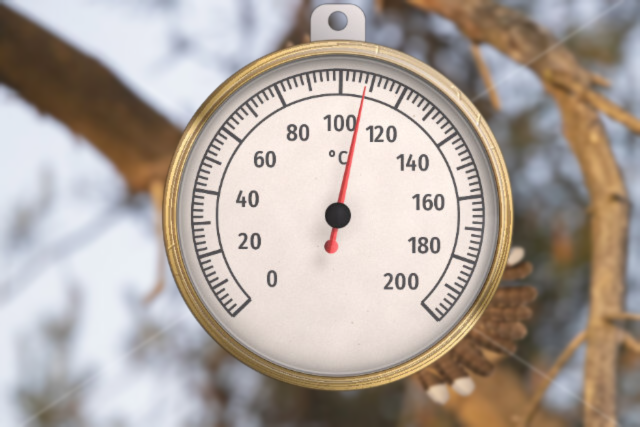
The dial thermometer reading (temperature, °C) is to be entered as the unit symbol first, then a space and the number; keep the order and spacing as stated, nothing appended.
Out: °C 108
